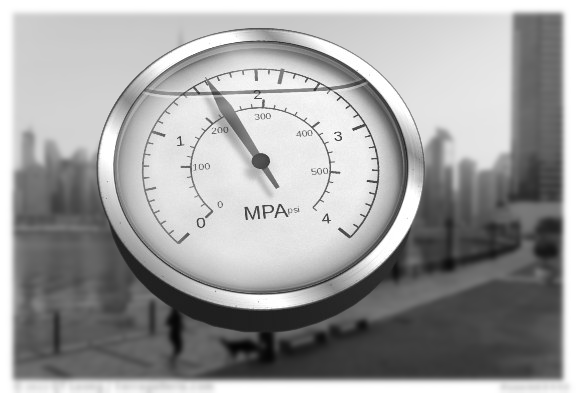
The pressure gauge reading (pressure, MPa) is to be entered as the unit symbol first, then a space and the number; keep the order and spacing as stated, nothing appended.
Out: MPa 1.6
